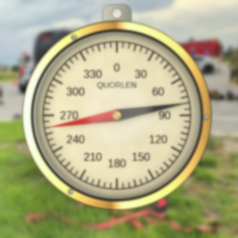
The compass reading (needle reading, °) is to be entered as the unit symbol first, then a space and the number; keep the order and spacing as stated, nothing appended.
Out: ° 260
